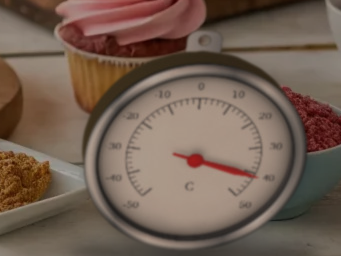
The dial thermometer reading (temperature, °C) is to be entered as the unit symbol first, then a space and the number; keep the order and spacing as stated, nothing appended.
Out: °C 40
